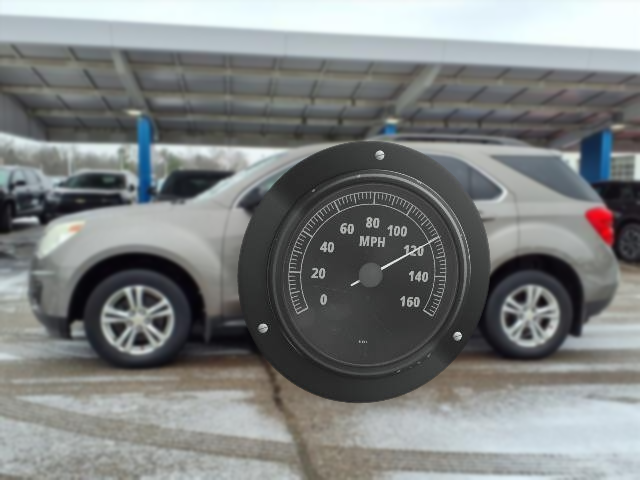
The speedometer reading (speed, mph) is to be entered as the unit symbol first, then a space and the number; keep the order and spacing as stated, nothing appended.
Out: mph 120
